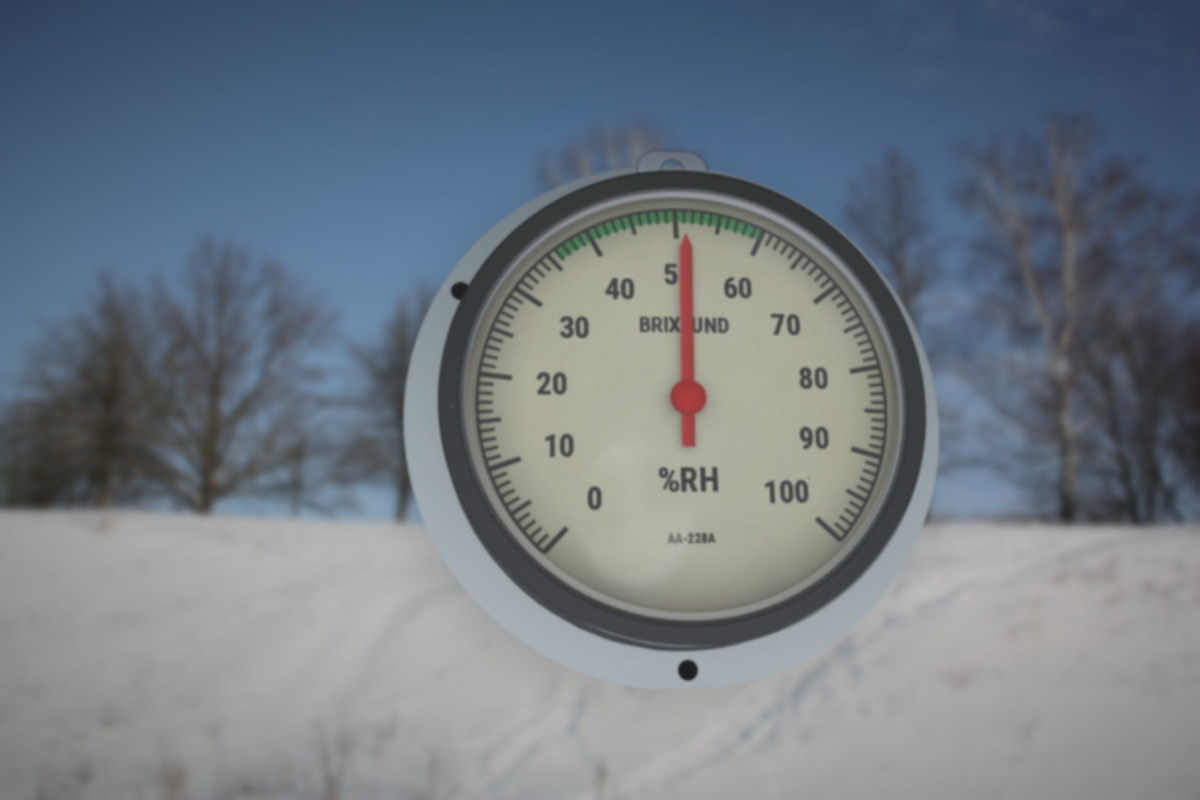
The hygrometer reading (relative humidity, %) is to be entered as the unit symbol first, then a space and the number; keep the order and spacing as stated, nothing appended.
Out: % 51
